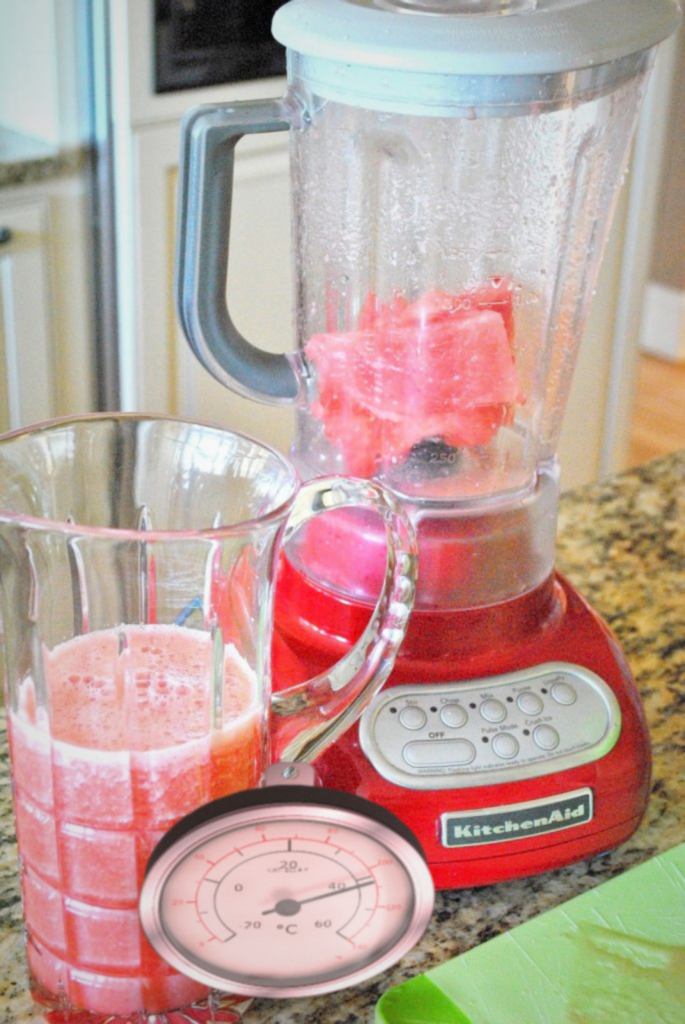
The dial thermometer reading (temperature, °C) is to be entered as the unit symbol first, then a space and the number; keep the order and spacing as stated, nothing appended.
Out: °C 40
